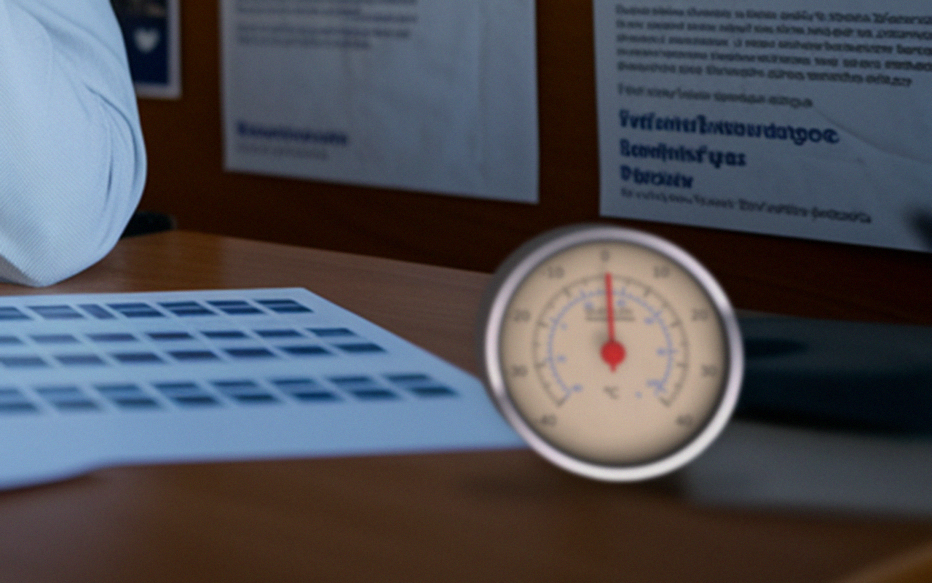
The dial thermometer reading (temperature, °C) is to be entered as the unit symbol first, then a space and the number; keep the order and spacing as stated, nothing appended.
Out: °C 0
